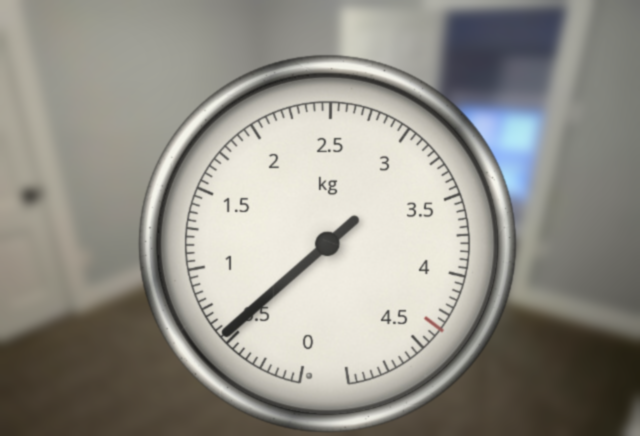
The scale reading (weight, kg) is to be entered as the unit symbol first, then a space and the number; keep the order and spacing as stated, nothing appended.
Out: kg 0.55
